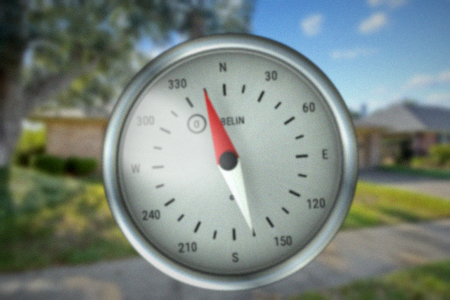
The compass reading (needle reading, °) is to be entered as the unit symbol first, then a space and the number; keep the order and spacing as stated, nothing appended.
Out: ° 345
